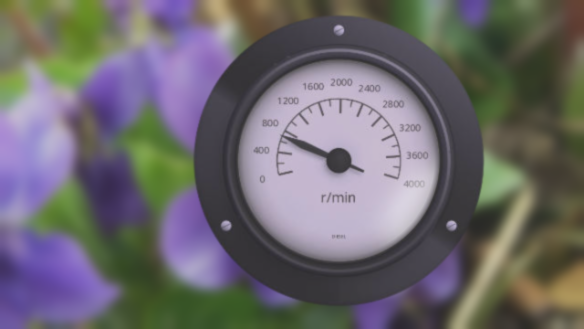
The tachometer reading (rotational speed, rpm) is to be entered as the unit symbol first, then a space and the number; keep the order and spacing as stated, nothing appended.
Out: rpm 700
